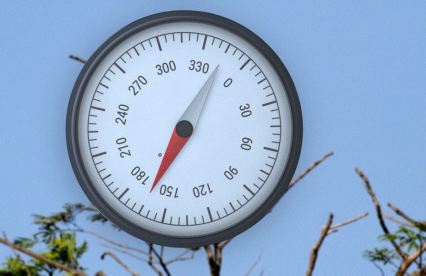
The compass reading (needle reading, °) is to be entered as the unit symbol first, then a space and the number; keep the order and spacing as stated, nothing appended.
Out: ° 165
